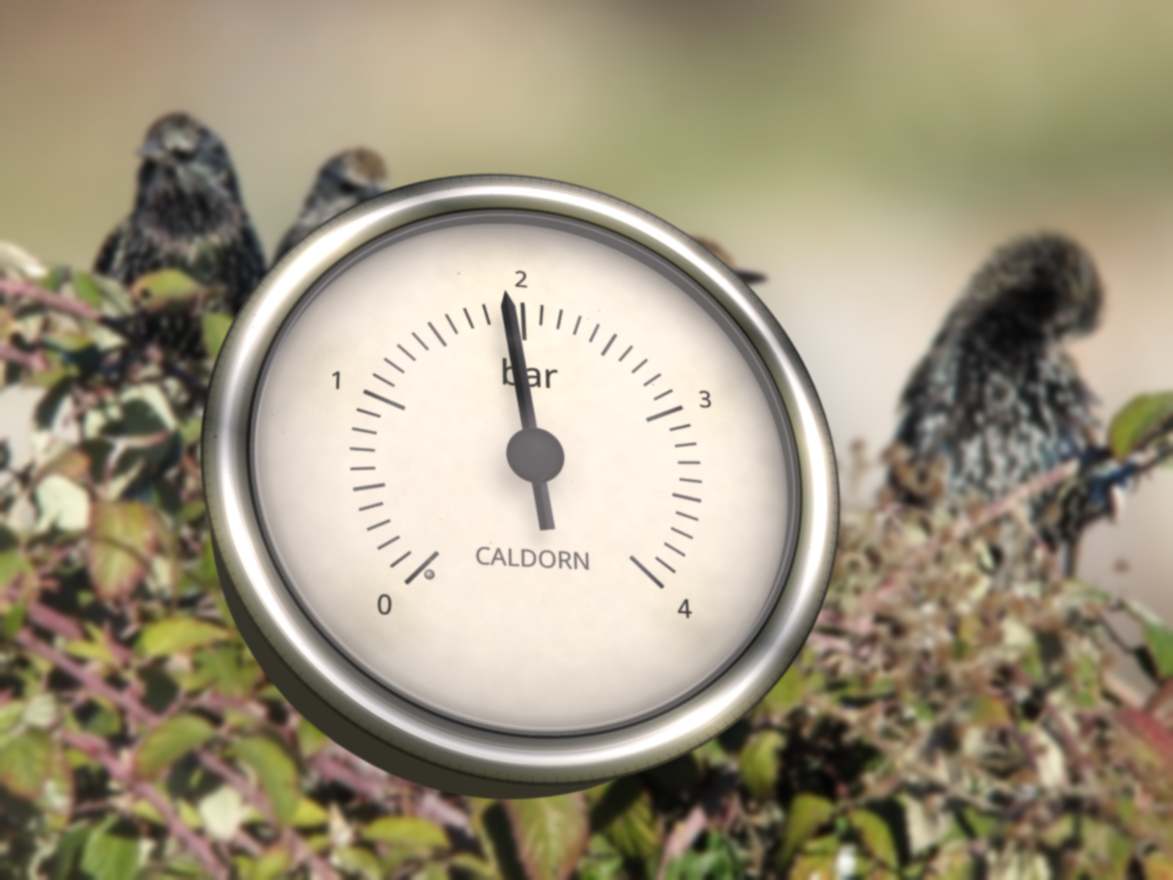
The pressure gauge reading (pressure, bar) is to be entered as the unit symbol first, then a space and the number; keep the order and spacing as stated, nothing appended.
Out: bar 1.9
